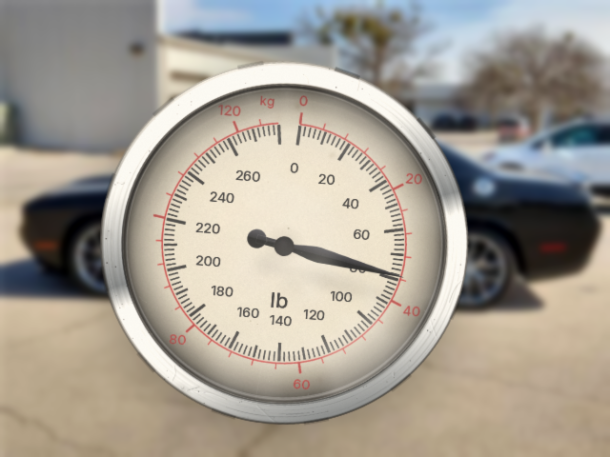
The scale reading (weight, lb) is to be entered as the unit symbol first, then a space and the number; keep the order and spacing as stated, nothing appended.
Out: lb 78
